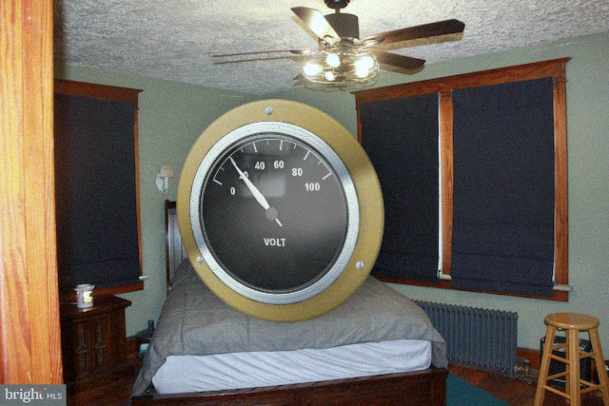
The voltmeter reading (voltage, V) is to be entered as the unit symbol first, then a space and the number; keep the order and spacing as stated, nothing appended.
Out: V 20
